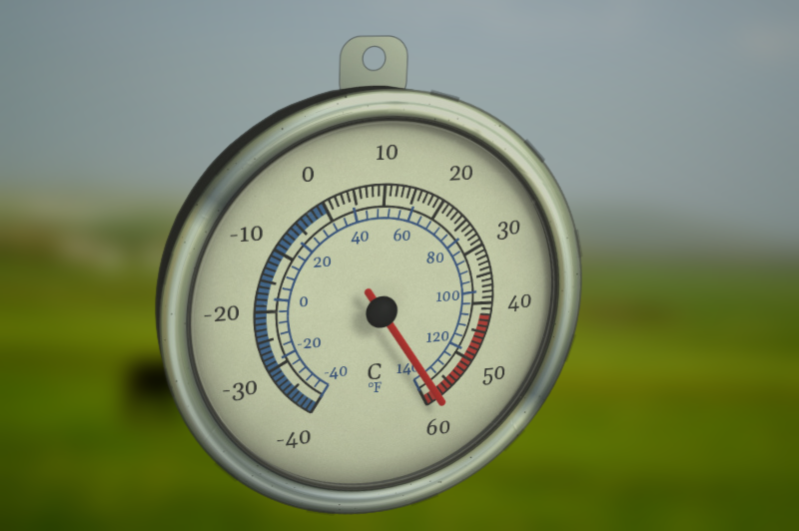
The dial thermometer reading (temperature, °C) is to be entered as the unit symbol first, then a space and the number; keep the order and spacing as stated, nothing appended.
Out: °C 58
